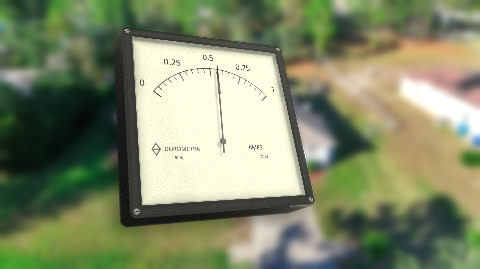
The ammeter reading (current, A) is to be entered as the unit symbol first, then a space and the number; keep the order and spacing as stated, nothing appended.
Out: A 0.55
